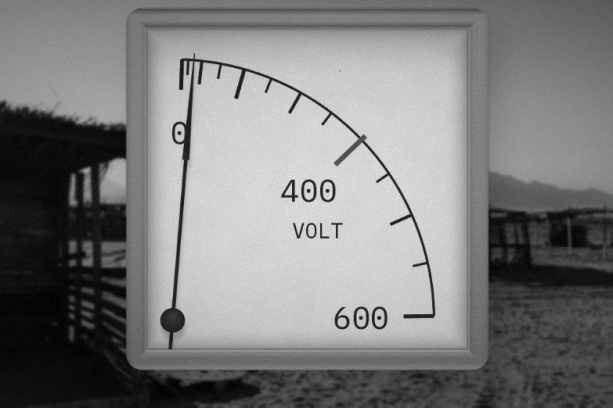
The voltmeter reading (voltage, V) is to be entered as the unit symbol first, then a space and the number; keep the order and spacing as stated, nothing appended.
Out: V 75
